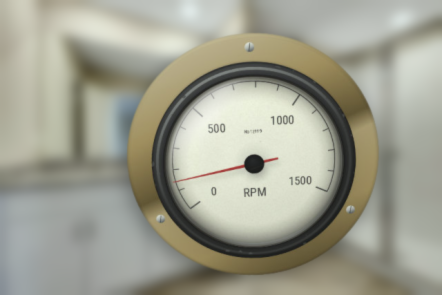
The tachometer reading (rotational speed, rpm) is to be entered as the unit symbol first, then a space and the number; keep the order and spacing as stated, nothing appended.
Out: rpm 150
